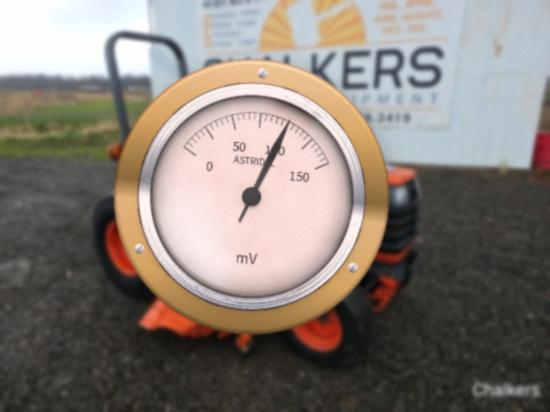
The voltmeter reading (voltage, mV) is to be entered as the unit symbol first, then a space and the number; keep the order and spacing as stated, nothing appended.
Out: mV 100
